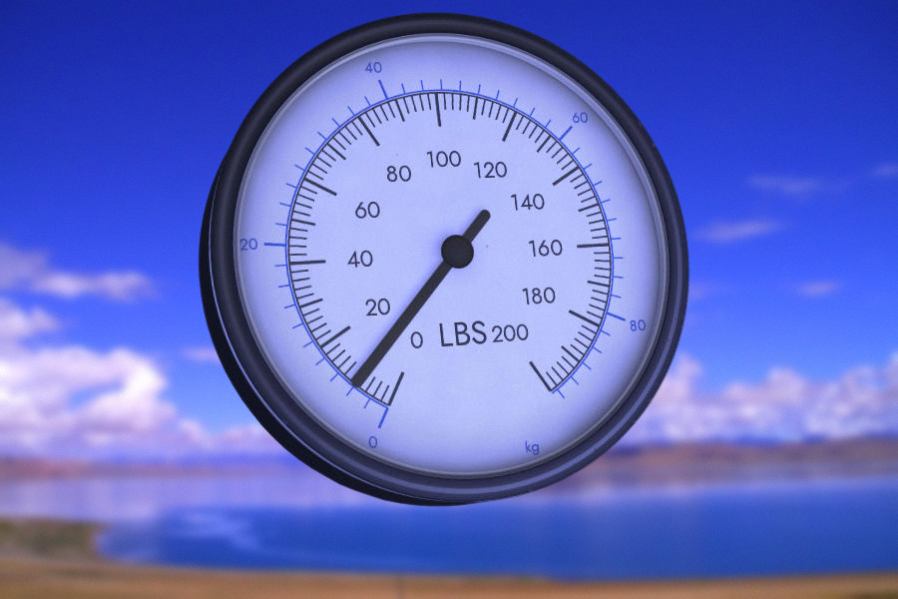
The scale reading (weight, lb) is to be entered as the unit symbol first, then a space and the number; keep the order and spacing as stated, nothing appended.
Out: lb 9
